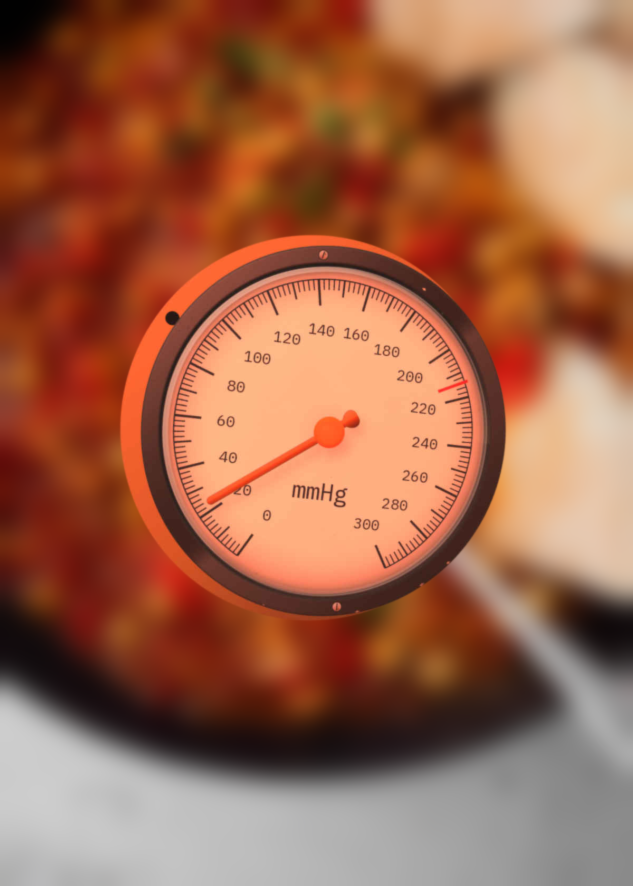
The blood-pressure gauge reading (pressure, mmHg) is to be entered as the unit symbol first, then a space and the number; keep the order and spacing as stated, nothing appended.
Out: mmHg 24
